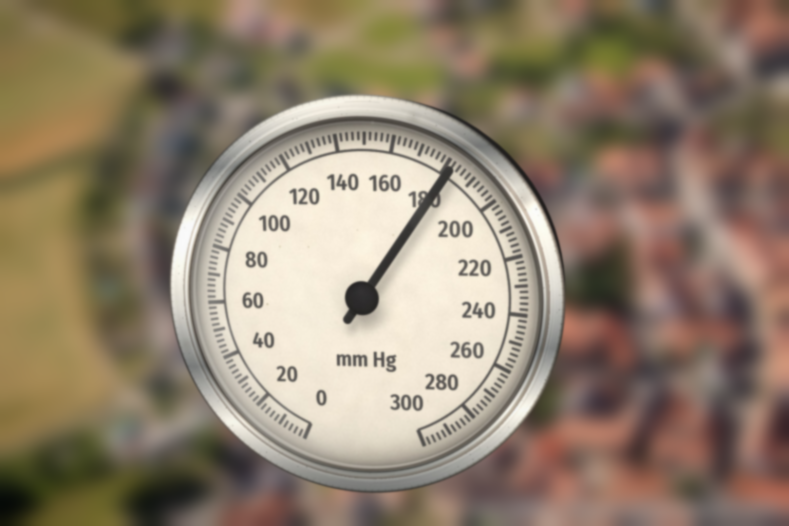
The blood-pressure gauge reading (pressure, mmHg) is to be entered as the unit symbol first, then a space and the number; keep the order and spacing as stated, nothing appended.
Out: mmHg 182
